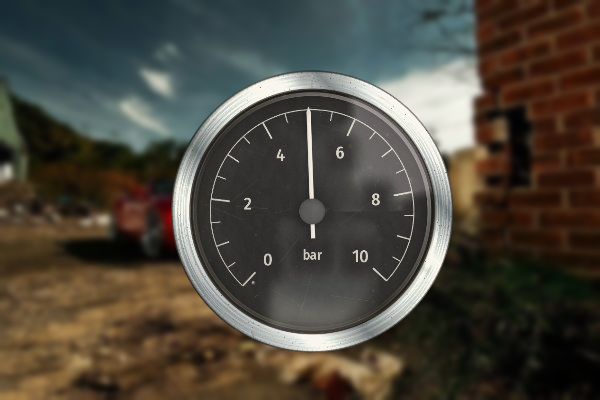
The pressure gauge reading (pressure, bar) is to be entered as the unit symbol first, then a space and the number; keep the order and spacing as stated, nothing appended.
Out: bar 5
